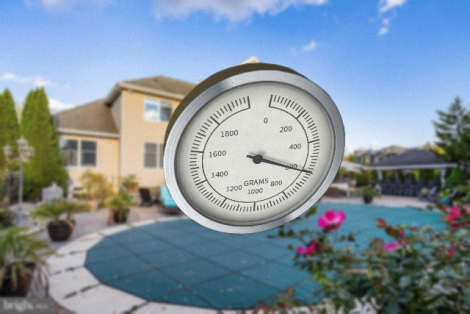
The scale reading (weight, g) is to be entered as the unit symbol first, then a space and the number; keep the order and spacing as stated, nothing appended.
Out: g 600
